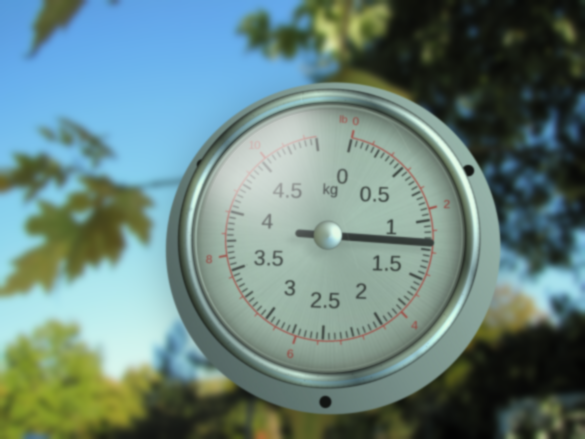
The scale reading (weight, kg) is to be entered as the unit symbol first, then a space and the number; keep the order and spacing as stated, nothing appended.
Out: kg 1.2
